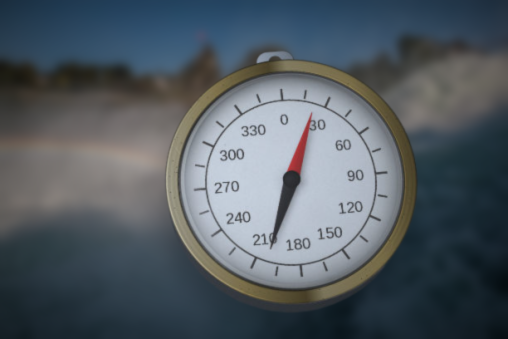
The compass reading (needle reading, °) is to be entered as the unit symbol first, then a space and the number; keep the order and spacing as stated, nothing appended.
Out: ° 22.5
